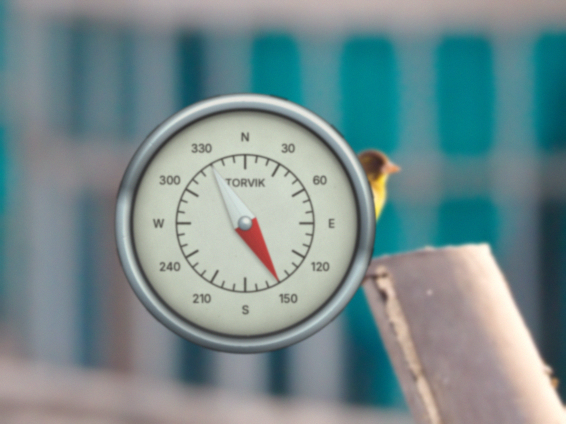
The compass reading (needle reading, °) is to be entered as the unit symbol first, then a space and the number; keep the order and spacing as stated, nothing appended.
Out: ° 150
